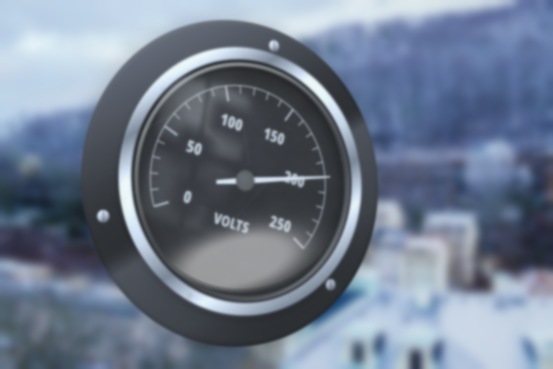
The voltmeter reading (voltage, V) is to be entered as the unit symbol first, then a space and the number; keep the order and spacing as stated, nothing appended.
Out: V 200
